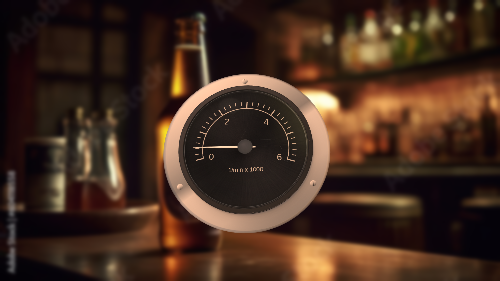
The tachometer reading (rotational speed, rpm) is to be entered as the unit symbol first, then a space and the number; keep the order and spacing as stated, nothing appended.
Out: rpm 400
